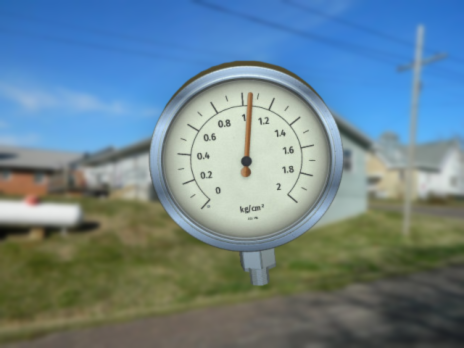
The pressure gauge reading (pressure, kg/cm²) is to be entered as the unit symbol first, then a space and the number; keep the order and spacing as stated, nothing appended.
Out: kg/cm² 1.05
